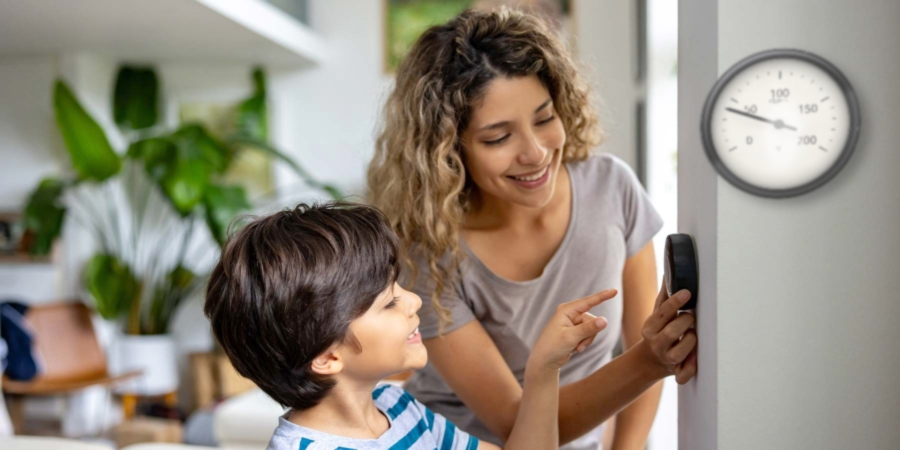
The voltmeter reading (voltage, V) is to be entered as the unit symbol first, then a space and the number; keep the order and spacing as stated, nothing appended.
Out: V 40
